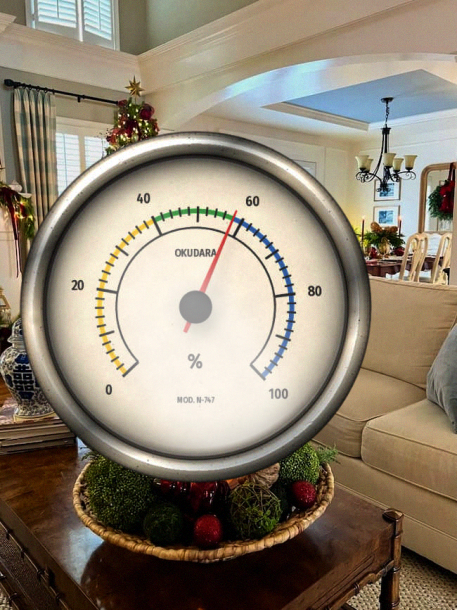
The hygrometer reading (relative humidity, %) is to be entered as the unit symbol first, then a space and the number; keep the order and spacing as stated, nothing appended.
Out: % 58
